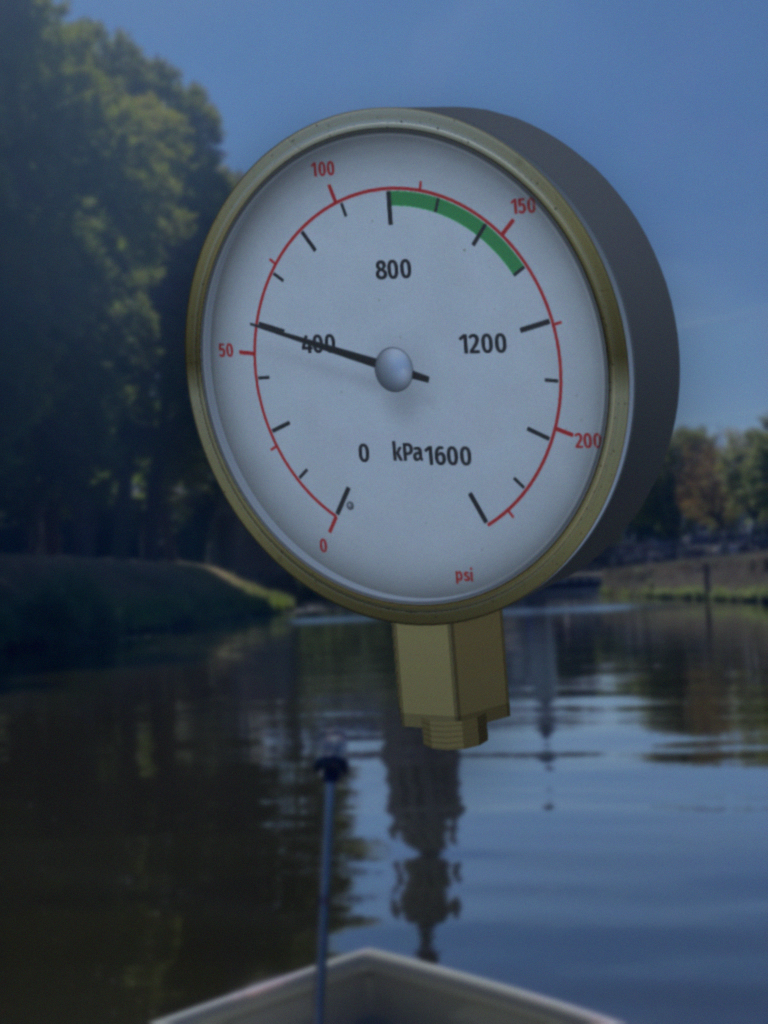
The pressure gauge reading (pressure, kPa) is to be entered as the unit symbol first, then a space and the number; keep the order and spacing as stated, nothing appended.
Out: kPa 400
